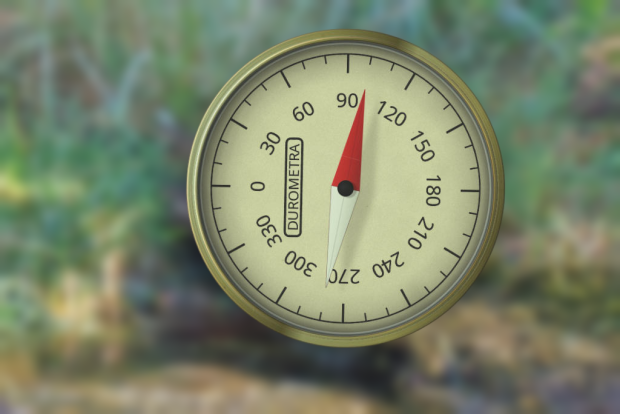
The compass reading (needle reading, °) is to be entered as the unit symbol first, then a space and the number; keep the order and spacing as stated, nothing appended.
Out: ° 100
